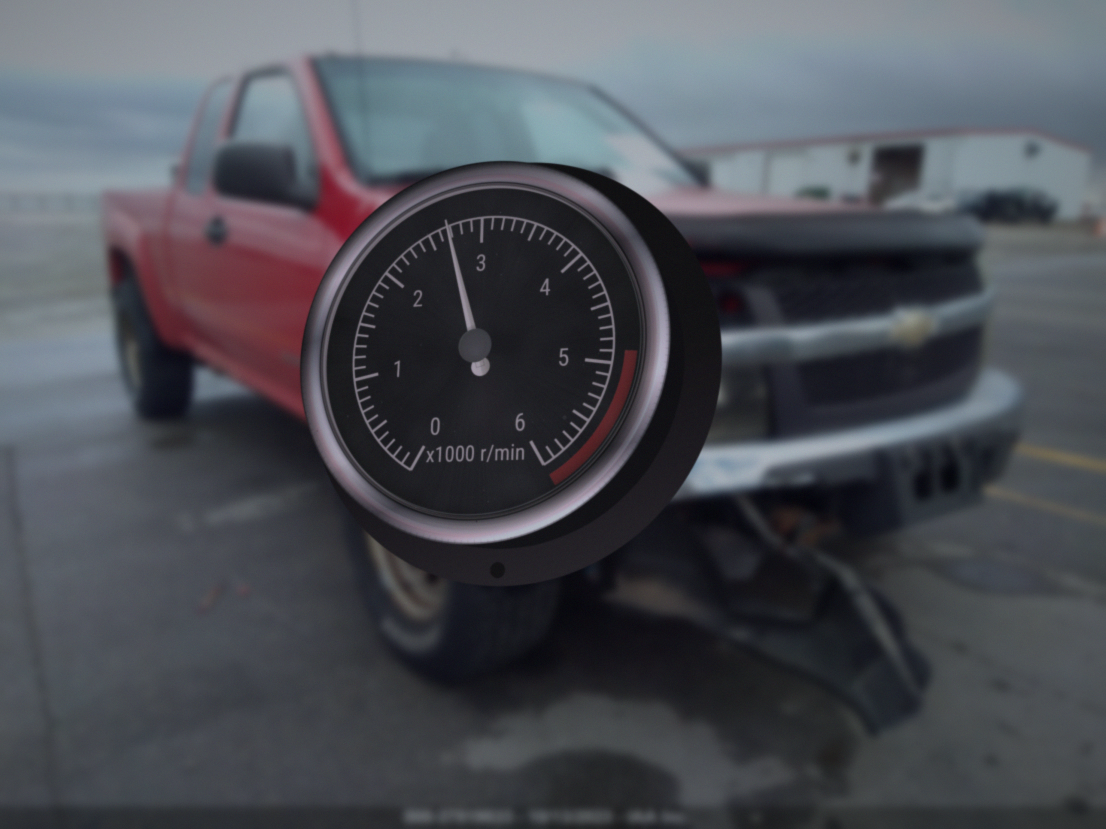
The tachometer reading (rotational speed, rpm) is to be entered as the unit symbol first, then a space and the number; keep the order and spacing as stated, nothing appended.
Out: rpm 2700
